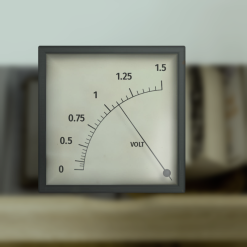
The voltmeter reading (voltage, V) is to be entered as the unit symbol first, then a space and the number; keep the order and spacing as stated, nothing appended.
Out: V 1.1
